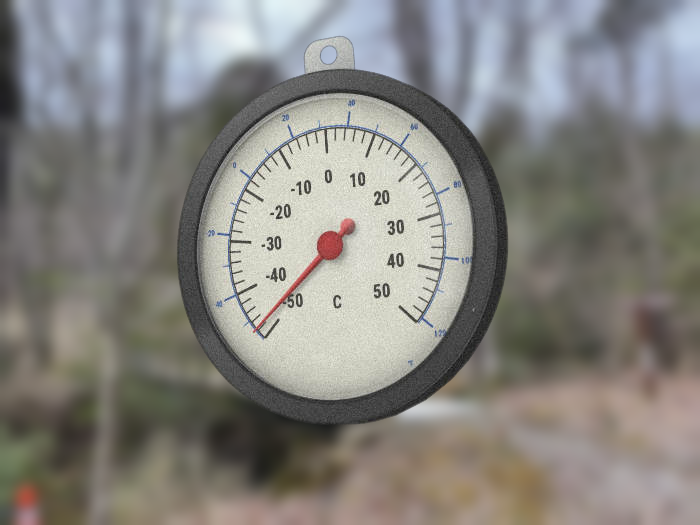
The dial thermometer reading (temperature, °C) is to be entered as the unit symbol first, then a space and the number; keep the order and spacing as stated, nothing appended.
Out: °C -48
